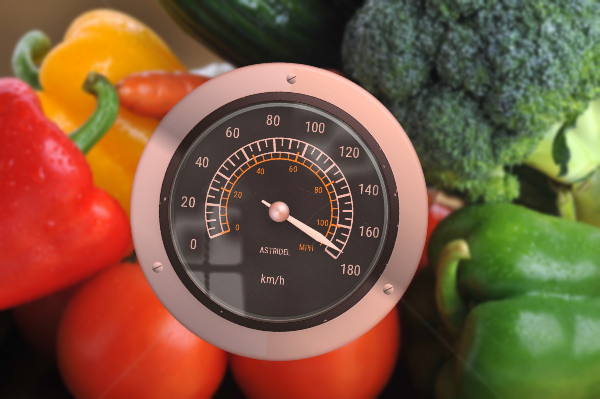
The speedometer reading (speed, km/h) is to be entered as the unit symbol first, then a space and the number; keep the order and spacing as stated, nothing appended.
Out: km/h 175
